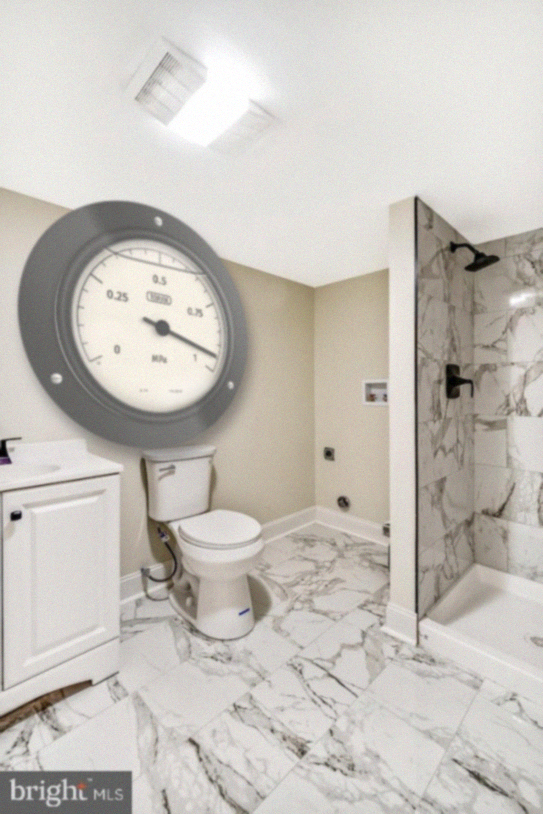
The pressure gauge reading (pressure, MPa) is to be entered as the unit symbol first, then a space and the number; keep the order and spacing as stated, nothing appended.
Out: MPa 0.95
